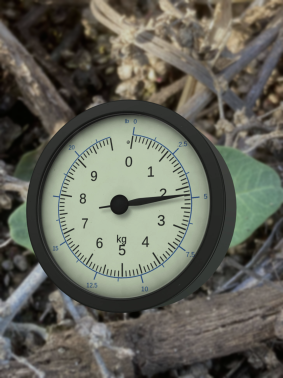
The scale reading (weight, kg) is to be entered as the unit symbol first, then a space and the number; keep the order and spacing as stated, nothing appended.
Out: kg 2.2
